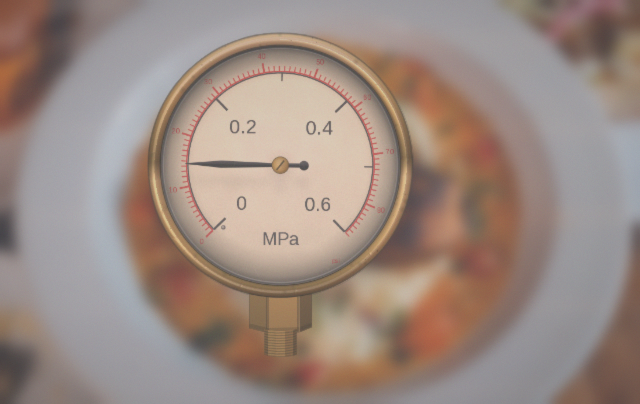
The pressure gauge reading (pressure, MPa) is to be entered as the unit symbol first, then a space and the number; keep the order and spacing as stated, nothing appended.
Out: MPa 0.1
